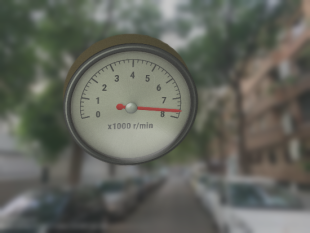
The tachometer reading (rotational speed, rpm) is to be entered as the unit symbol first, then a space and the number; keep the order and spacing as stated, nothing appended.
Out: rpm 7600
